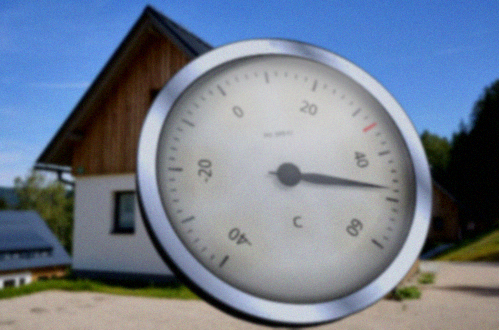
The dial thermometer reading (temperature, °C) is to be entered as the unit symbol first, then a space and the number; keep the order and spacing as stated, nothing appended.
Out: °C 48
